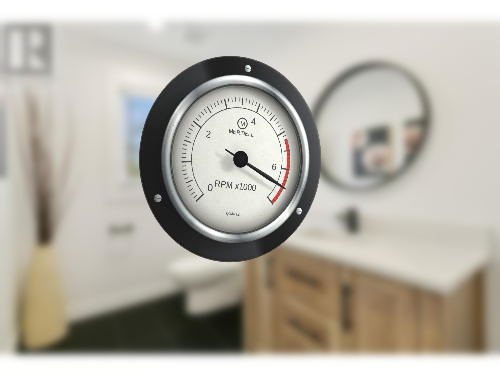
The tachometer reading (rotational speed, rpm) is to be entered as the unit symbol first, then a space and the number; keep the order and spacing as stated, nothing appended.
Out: rpm 6500
